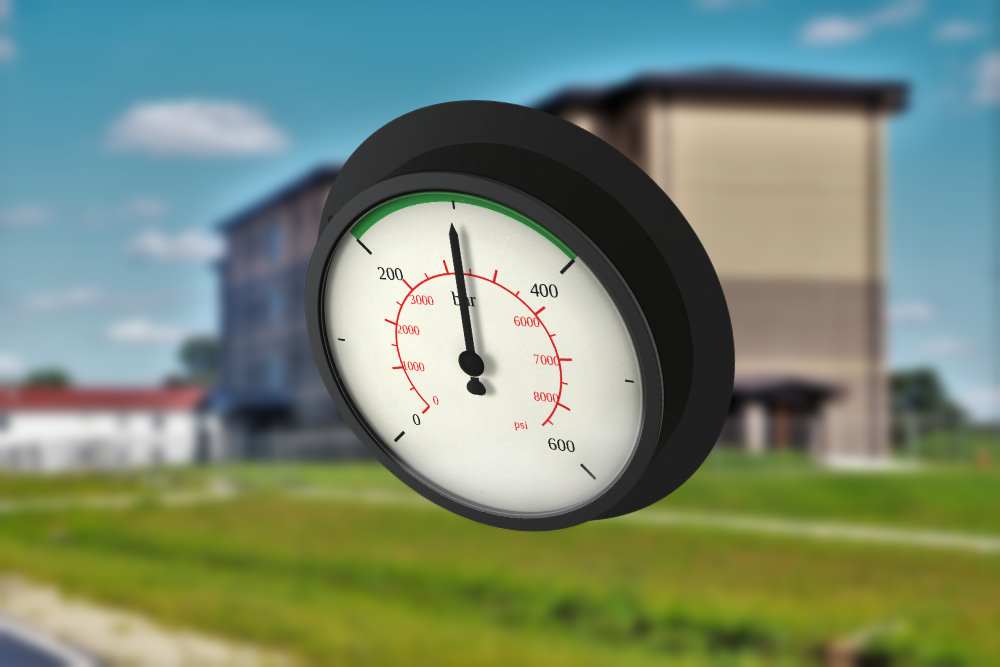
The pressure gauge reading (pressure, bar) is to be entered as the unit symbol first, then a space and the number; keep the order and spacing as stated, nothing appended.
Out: bar 300
